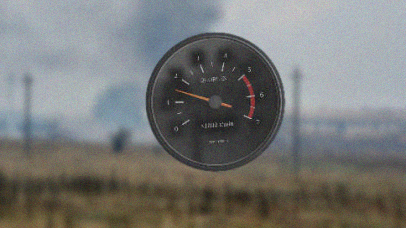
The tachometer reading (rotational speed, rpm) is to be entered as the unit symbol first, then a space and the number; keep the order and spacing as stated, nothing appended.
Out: rpm 1500
